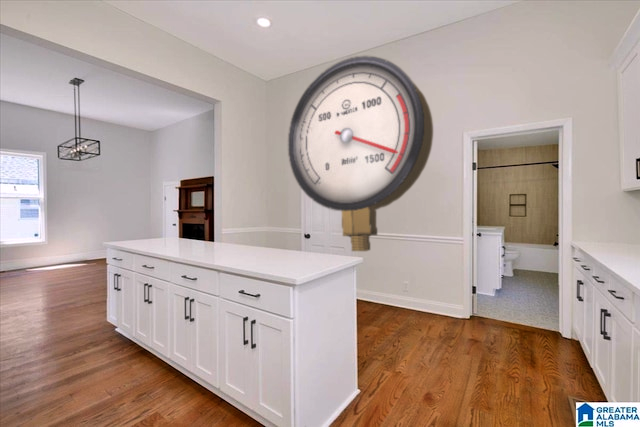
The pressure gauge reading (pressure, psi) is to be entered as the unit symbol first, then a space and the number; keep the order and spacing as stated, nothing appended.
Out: psi 1400
